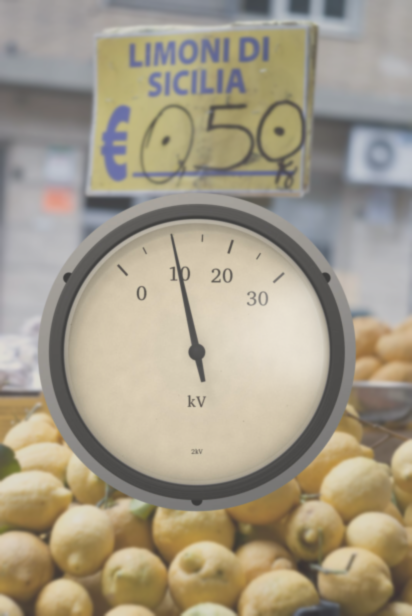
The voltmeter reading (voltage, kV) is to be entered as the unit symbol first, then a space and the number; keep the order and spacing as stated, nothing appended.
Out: kV 10
